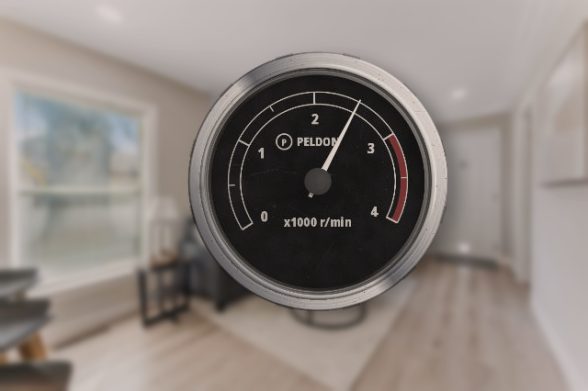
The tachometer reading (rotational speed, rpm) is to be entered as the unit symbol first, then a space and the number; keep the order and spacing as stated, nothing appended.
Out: rpm 2500
